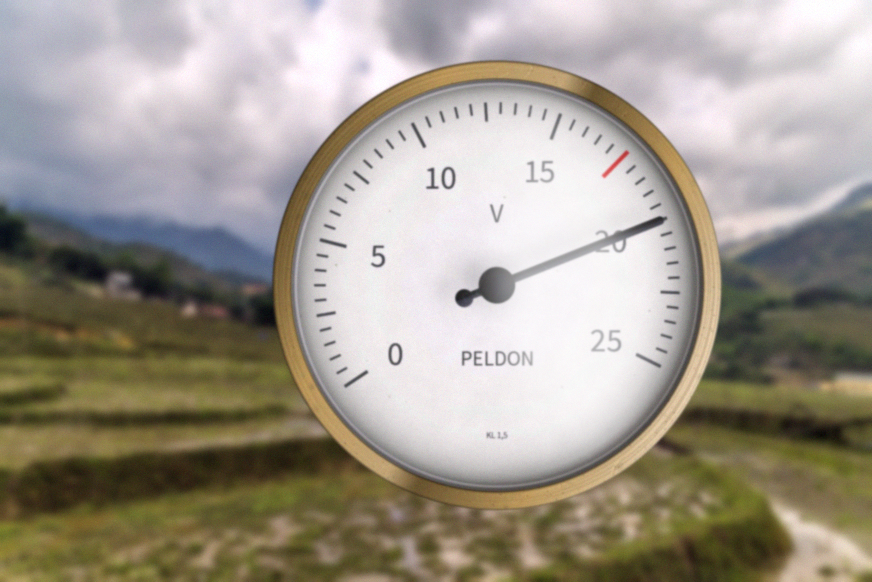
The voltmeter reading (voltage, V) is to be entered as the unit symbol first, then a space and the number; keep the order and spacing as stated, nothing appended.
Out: V 20
